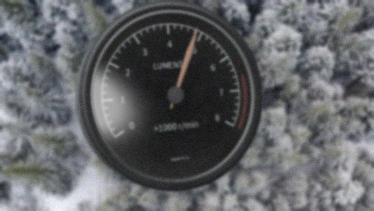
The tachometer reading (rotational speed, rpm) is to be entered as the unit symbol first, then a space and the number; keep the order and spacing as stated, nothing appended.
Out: rpm 4800
